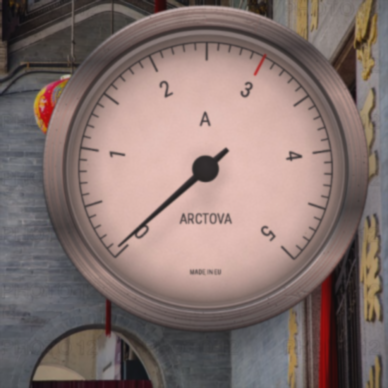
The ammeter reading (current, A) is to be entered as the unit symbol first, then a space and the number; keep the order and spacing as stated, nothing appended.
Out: A 0.05
